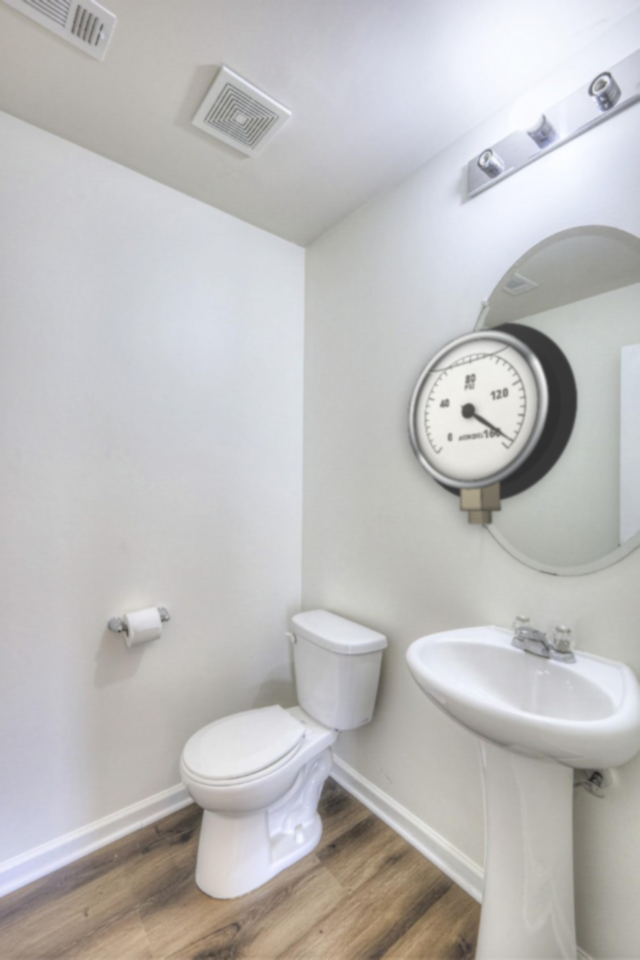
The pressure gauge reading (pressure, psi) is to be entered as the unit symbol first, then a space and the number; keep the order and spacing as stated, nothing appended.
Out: psi 155
